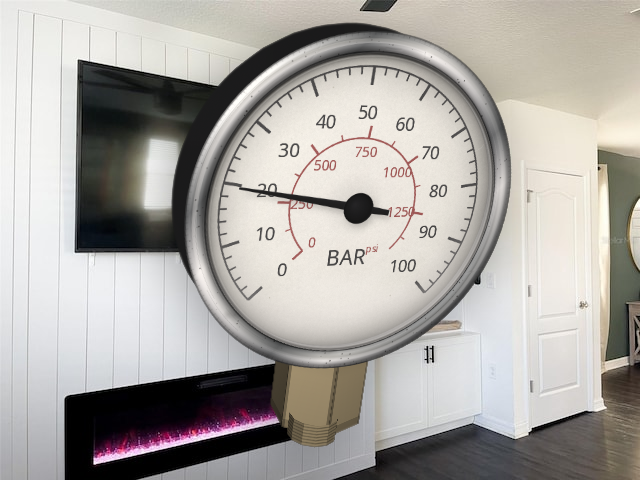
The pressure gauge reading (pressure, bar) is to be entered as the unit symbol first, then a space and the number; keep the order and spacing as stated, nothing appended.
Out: bar 20
